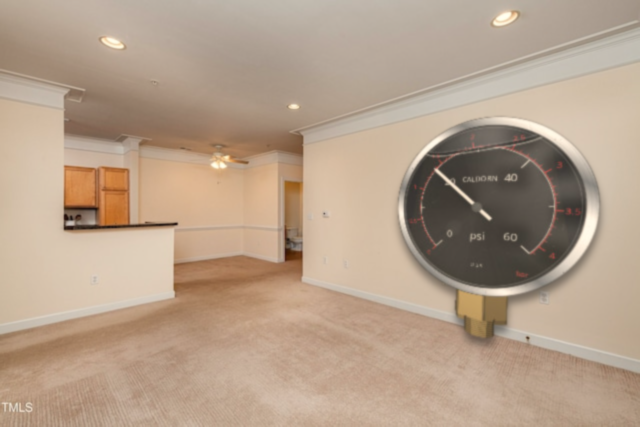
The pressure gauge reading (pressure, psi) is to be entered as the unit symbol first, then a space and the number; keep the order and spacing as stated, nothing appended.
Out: psi 20
